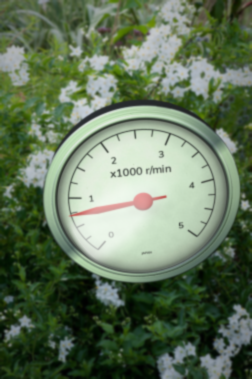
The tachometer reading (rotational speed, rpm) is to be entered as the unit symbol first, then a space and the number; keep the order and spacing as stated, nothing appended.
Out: rpm 750
